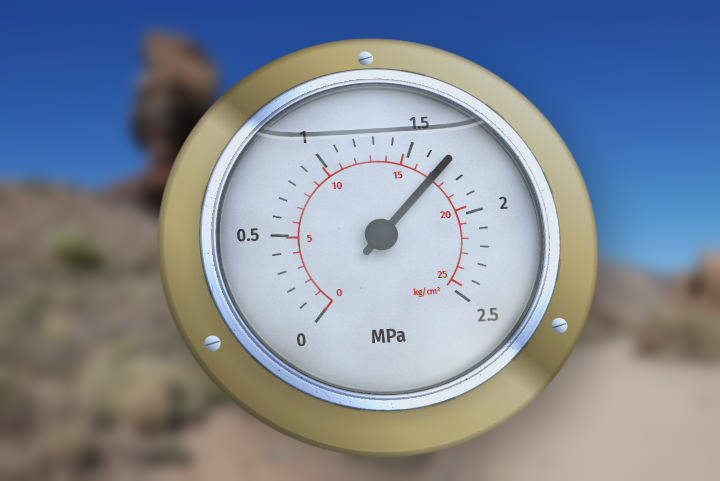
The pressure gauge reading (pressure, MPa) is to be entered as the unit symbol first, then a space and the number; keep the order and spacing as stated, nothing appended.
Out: MPa 1.7
